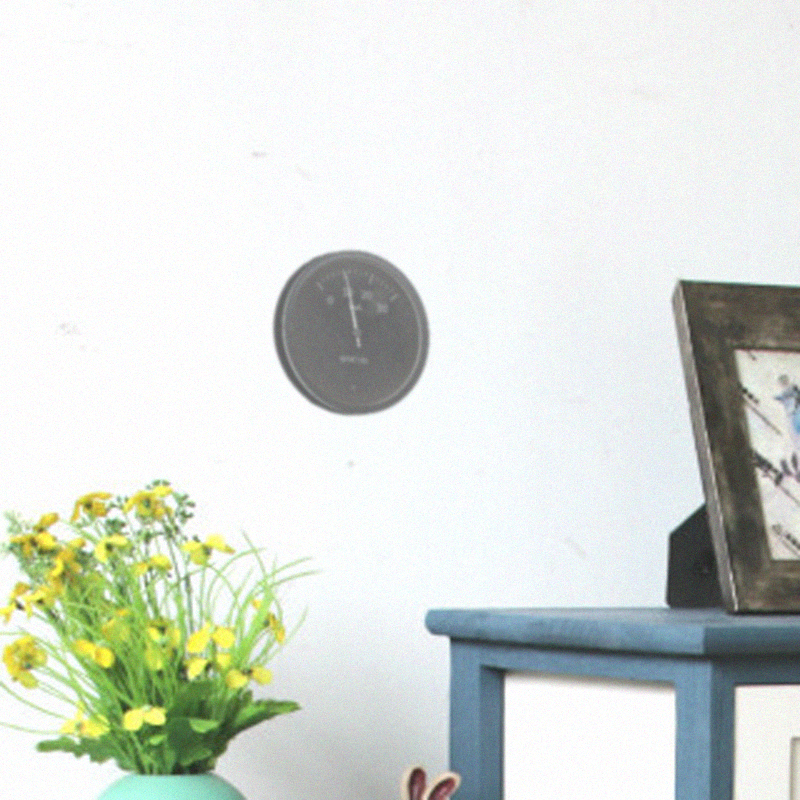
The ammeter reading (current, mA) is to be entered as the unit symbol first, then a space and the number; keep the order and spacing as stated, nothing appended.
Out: mA 10
